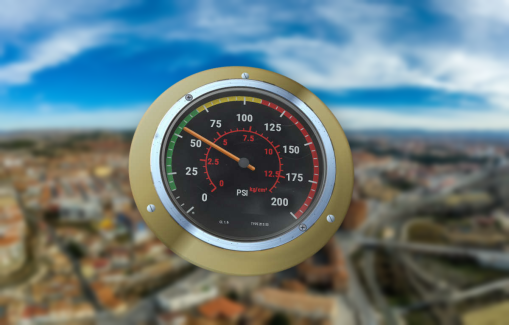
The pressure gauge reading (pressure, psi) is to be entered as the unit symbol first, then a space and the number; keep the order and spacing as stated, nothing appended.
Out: psi 55
